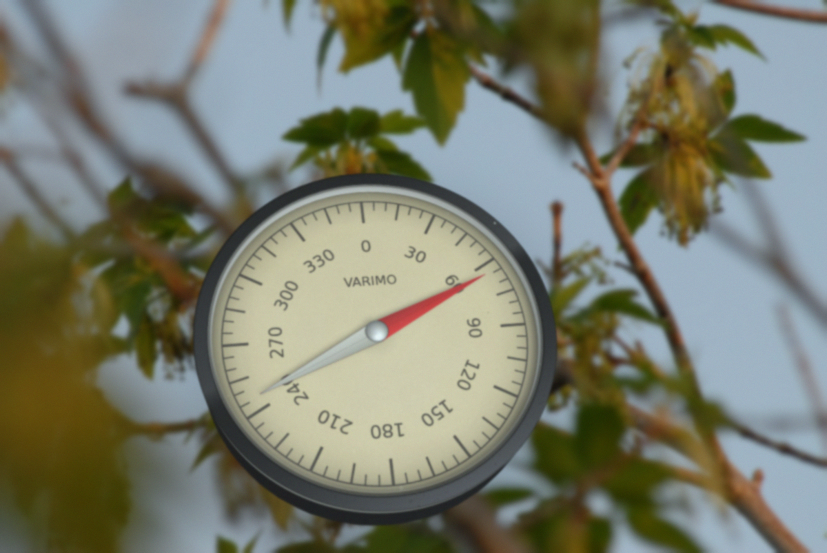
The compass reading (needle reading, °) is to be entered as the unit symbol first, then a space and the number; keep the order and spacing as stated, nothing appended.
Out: ° 65
